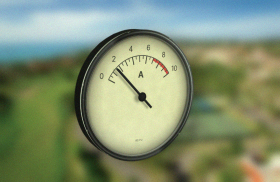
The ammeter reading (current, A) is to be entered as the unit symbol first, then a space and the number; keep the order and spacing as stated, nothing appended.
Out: A 1.5
